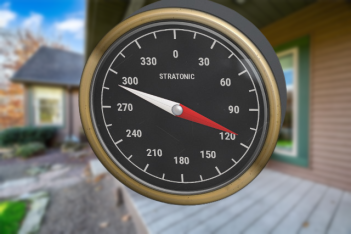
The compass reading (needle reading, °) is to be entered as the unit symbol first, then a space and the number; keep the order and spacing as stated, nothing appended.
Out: ° 112.5
